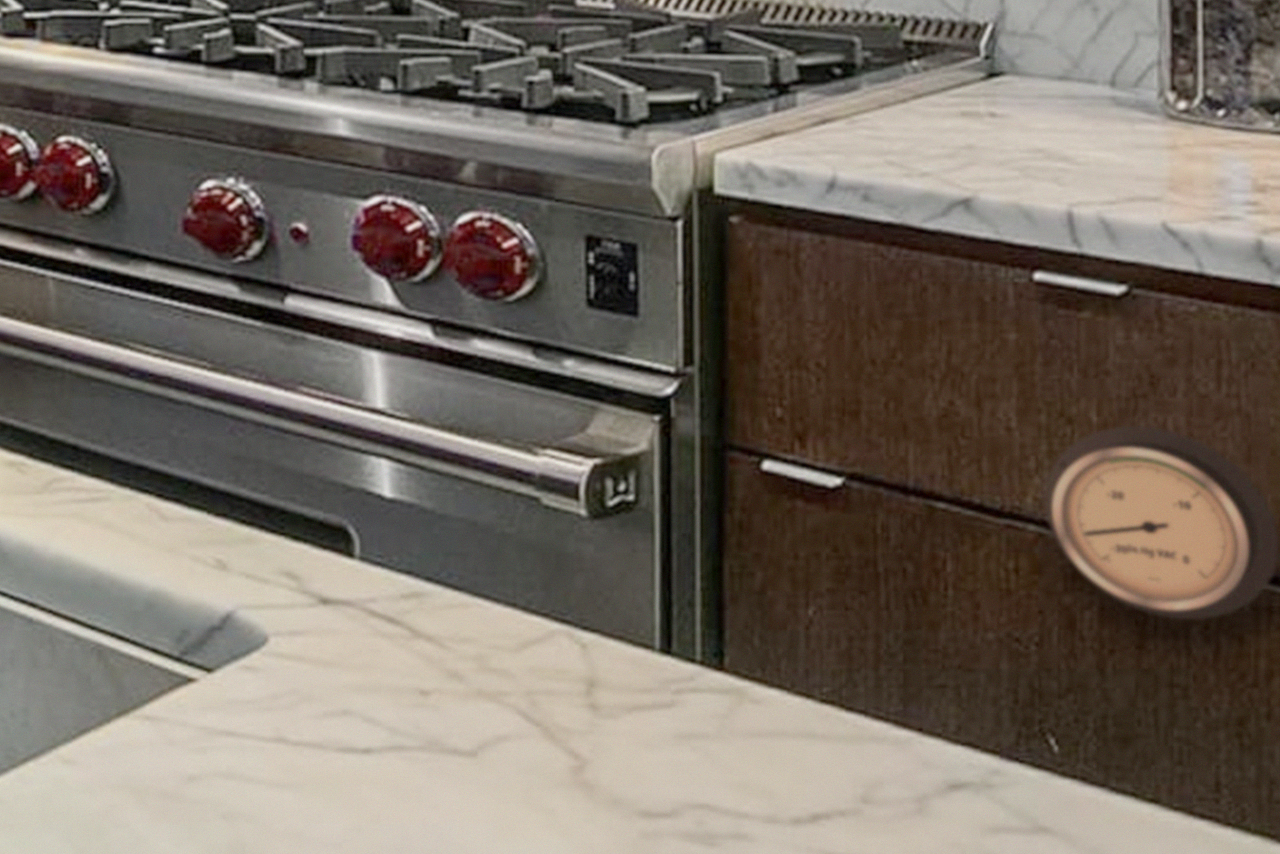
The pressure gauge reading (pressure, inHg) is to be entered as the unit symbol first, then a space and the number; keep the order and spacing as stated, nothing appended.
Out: inHg -27
